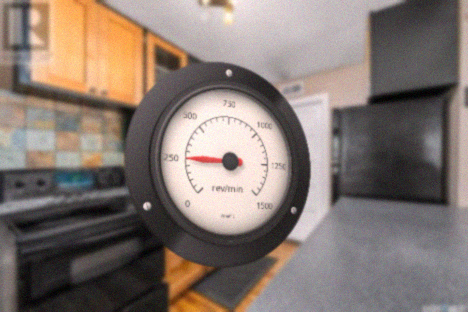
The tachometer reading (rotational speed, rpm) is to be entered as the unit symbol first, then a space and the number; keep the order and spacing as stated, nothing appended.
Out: rpm 250
